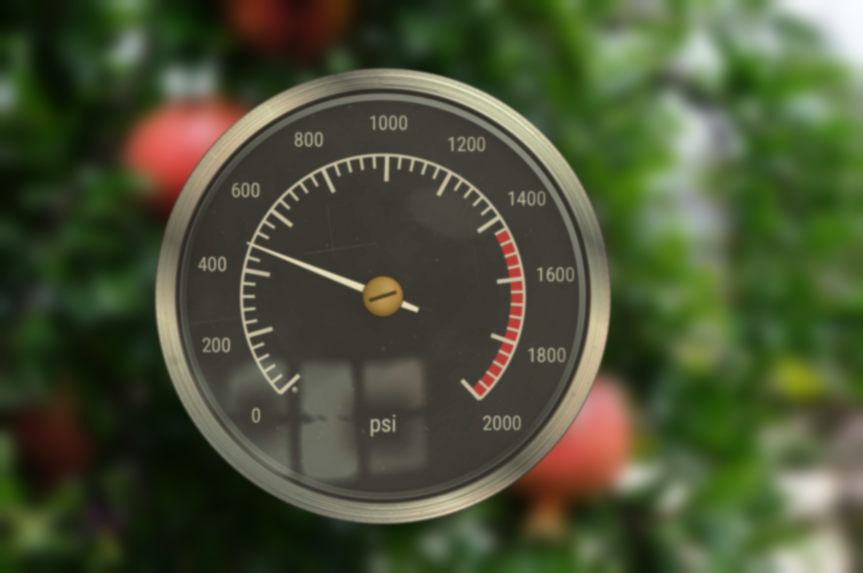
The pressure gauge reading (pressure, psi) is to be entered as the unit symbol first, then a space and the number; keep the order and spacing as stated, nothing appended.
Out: psi 480
